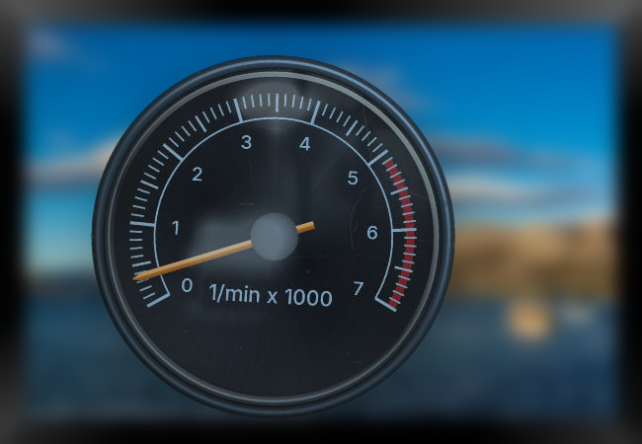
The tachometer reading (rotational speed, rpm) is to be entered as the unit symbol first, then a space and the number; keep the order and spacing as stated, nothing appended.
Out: rpm 350
